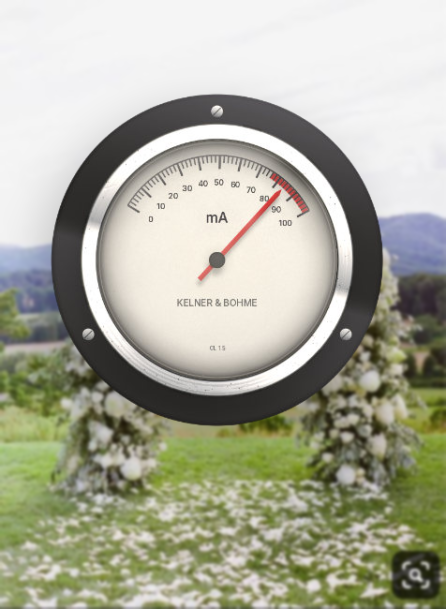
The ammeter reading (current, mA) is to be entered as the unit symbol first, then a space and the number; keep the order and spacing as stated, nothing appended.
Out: mA 84
